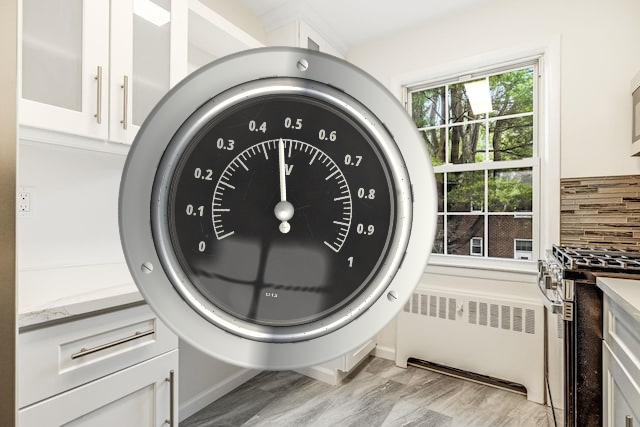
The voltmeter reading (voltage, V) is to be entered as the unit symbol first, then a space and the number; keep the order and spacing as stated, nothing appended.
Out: V 0.46
